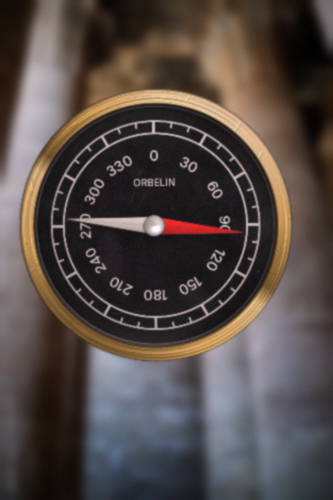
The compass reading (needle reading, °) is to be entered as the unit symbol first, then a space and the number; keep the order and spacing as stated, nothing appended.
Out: ° 95
